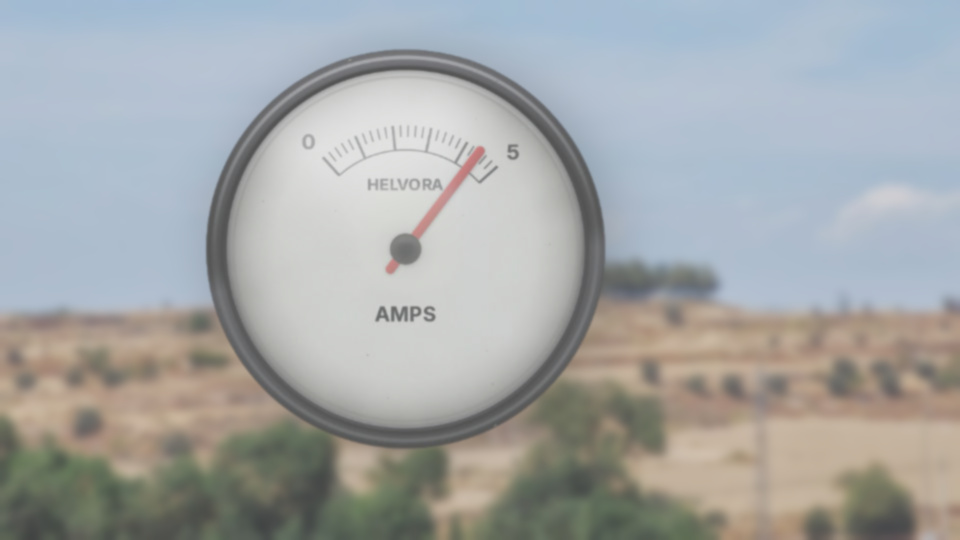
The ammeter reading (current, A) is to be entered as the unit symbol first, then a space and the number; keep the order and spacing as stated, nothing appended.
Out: A 4.4
